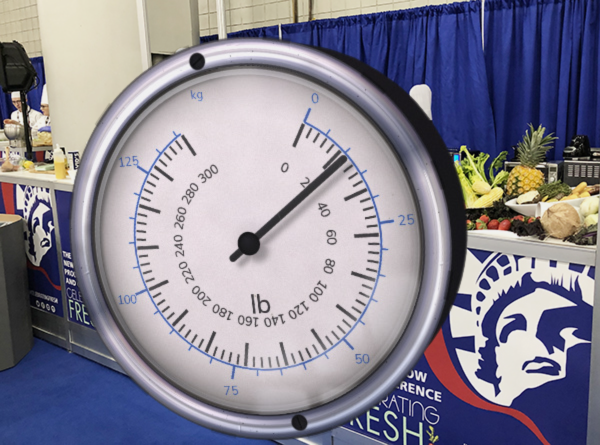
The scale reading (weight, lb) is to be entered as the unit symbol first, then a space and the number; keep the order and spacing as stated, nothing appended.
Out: lb 24
